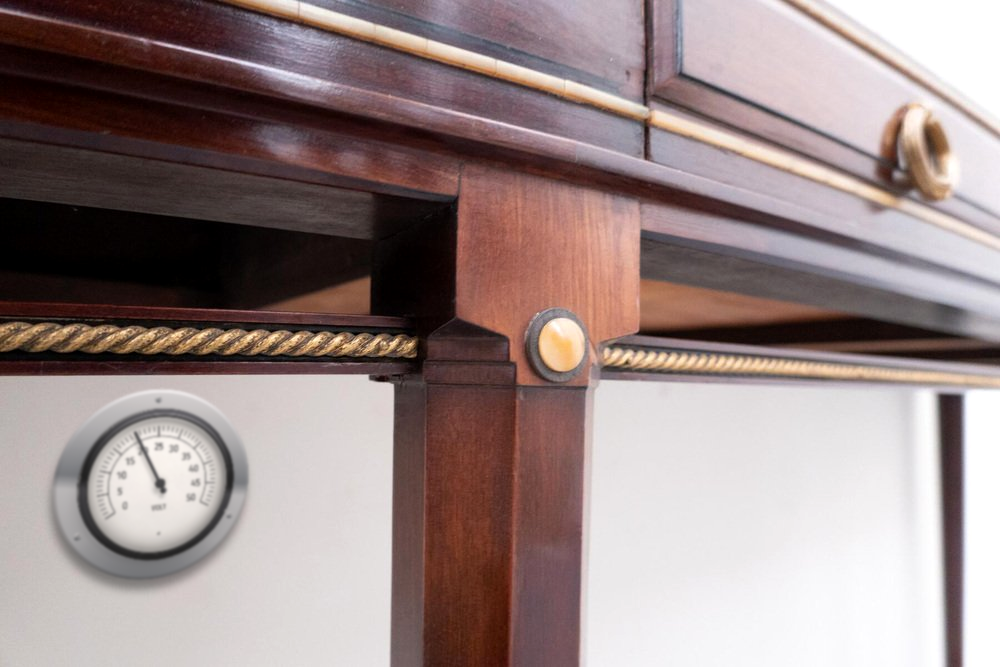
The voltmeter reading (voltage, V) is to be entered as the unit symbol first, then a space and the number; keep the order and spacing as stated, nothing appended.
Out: V 20
